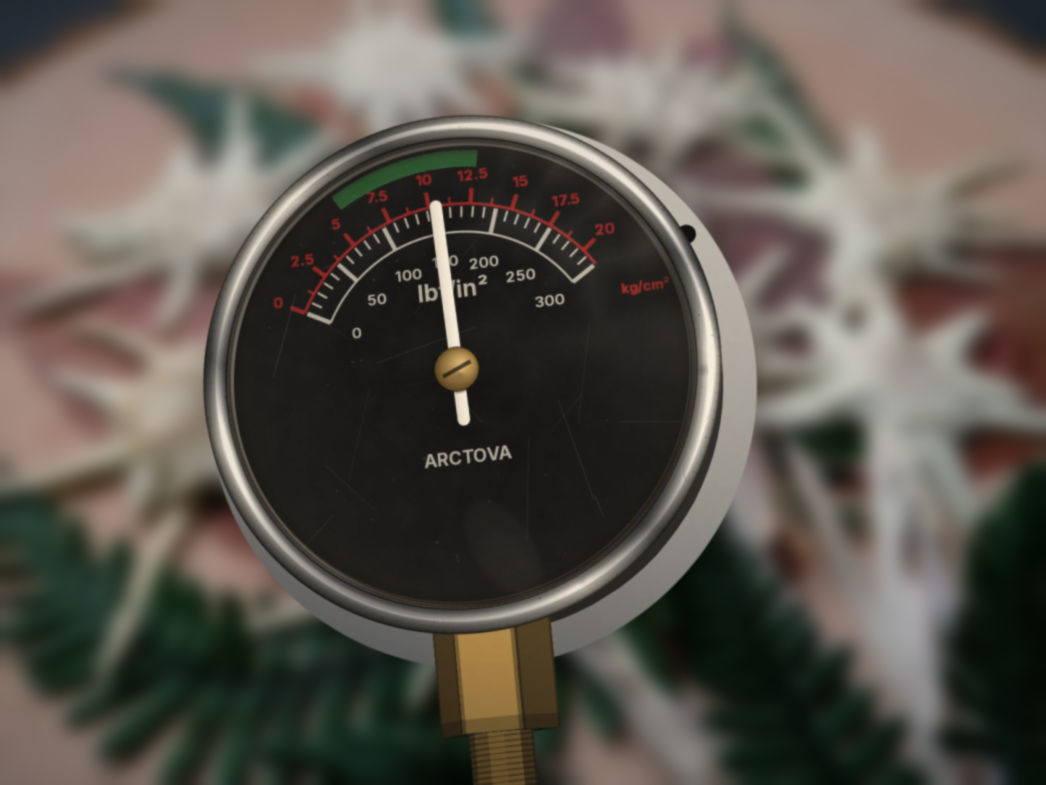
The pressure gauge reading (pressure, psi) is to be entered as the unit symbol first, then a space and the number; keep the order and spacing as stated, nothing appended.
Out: psi 150
